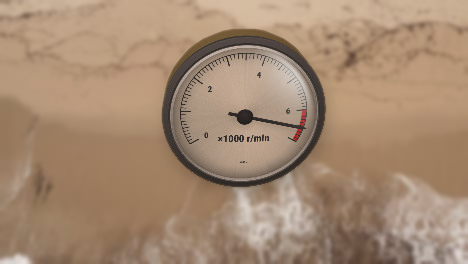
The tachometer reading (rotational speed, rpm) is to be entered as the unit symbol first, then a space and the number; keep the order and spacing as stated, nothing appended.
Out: rpm 6500
